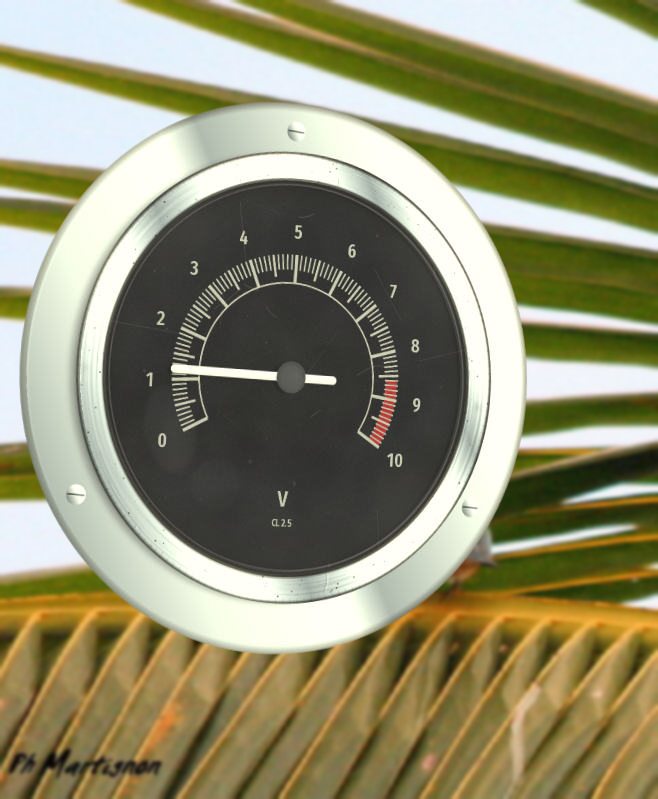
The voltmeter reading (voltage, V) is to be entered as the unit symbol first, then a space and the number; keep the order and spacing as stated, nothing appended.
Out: V 1.2
